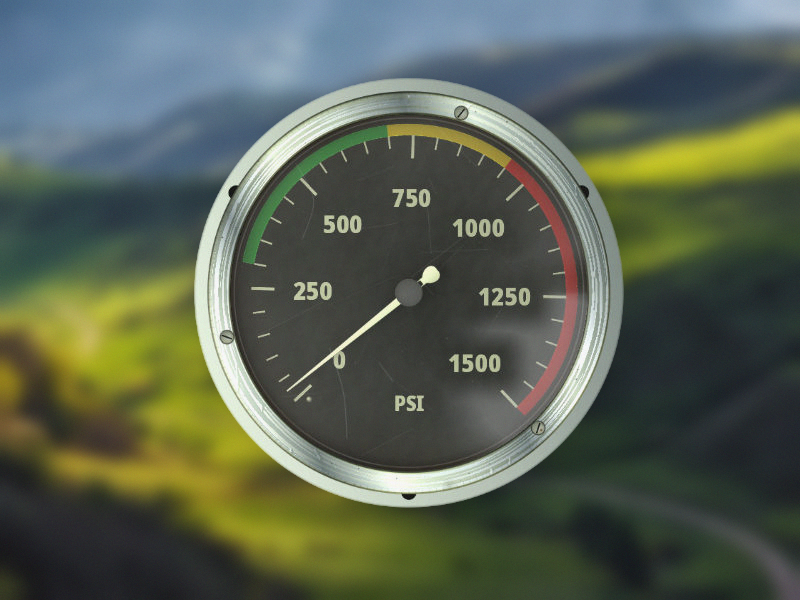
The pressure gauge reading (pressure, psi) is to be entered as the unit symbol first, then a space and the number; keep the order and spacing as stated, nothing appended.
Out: psi 25
